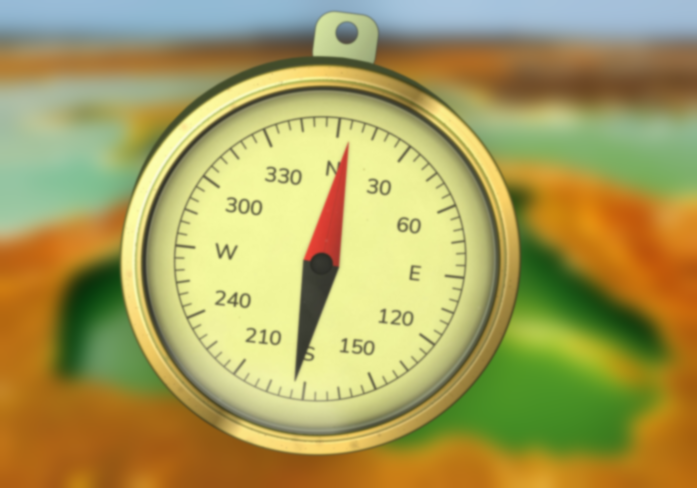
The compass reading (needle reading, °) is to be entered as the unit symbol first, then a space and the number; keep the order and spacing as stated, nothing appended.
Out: ° 5
